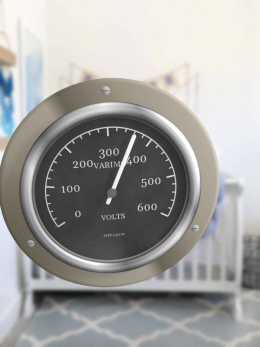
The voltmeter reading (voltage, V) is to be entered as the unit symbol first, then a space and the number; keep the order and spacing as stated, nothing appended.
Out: V 360
